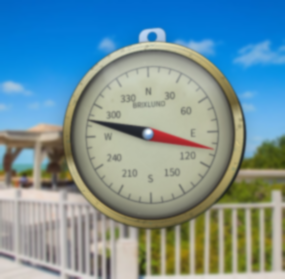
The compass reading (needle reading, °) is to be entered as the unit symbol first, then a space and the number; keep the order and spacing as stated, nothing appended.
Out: ° 105
